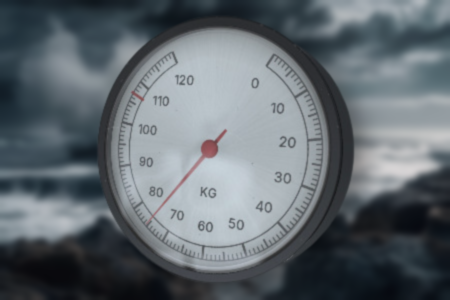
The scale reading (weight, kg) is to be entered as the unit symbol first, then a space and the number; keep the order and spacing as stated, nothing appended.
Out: kg 75
